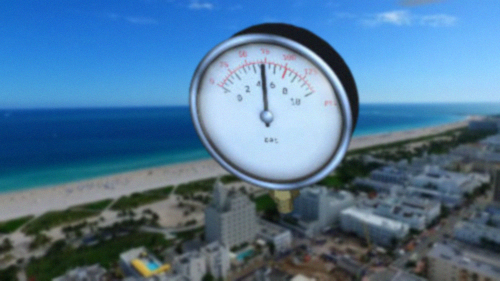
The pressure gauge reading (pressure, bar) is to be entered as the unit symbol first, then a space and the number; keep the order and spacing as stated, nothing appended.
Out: bar 5
